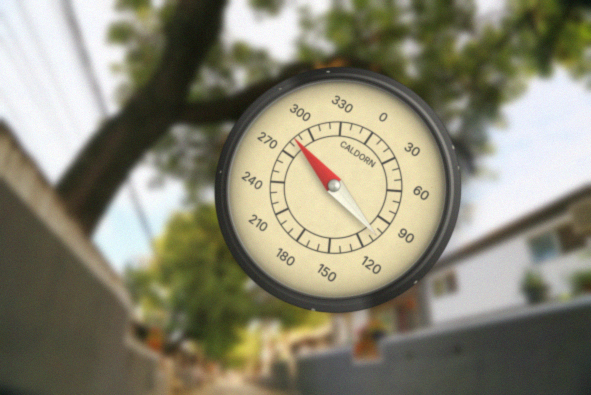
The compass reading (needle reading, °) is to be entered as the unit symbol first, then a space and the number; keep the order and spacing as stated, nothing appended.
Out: ° 285
